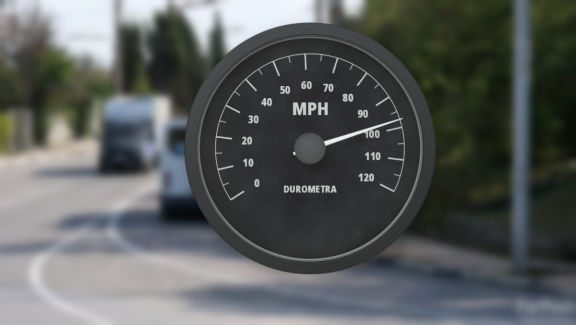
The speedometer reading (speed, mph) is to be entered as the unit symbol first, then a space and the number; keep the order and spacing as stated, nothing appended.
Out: mph 97.5
